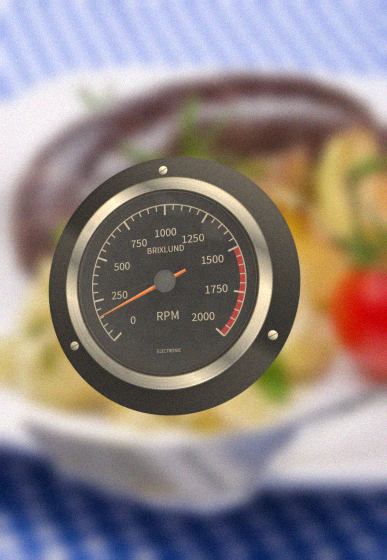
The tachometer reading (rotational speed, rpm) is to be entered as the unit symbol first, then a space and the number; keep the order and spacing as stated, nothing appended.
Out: rpm 150
